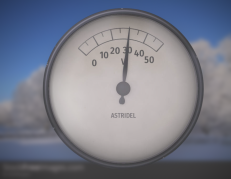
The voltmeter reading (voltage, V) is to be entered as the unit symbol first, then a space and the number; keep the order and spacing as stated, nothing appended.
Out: V 30
